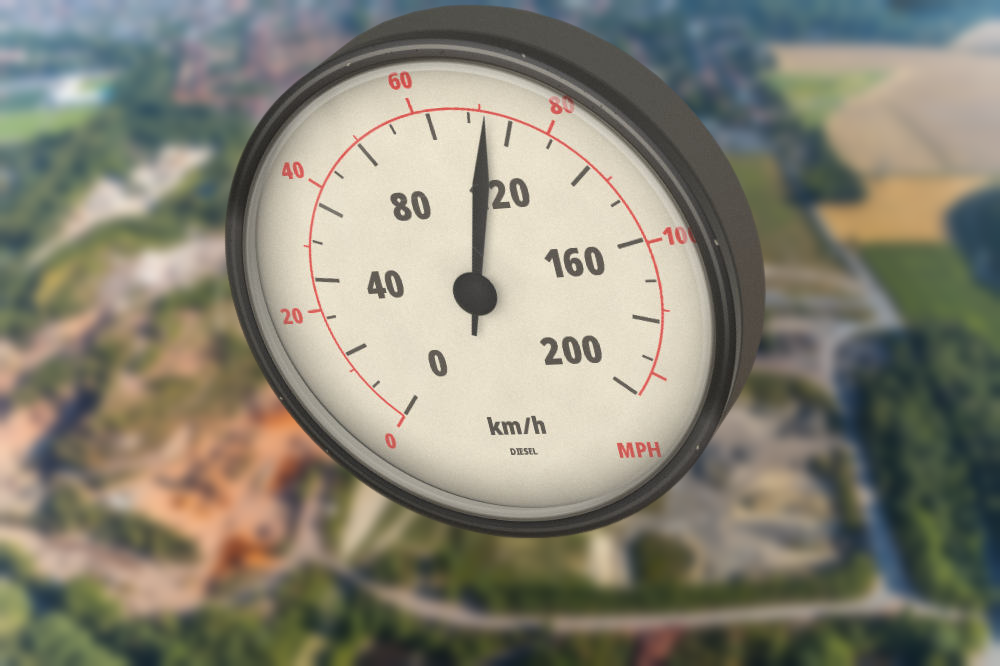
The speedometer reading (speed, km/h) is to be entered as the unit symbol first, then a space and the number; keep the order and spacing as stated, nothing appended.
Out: km/h 115
